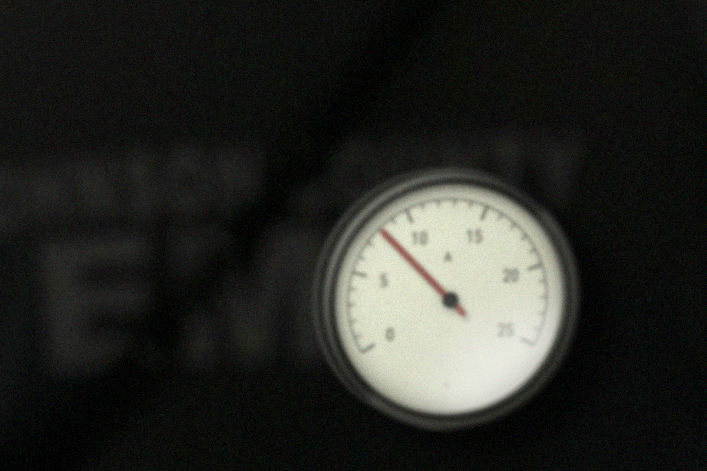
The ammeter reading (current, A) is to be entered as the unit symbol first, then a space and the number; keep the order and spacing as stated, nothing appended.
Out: A 8
